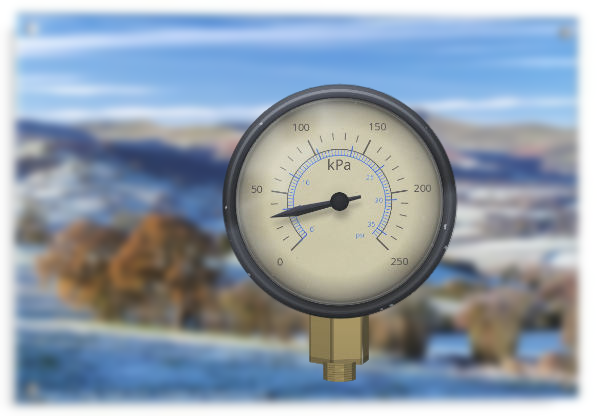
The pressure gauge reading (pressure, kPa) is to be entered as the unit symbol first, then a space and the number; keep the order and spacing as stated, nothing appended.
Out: kPa 30
